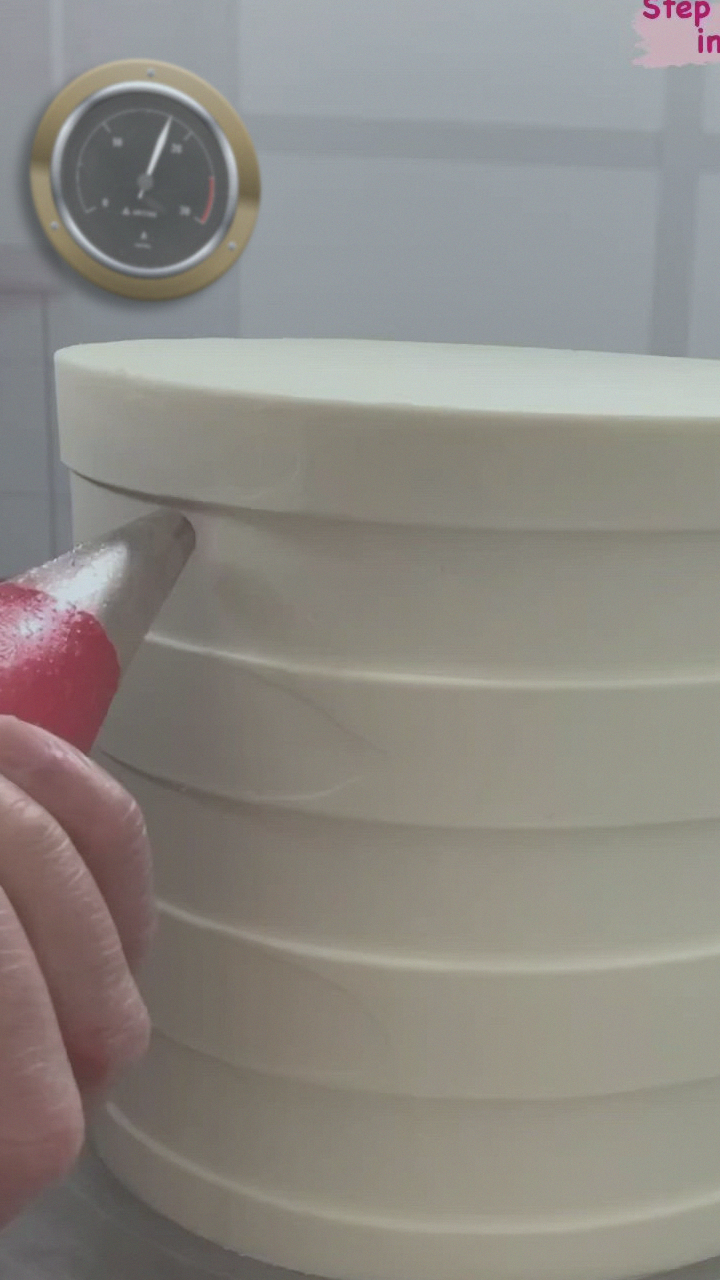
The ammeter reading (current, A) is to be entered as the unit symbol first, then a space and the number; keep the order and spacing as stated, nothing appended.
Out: A 17.5
